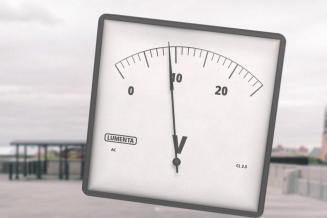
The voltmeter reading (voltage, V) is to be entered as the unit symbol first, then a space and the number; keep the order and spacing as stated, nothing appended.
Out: V 9
